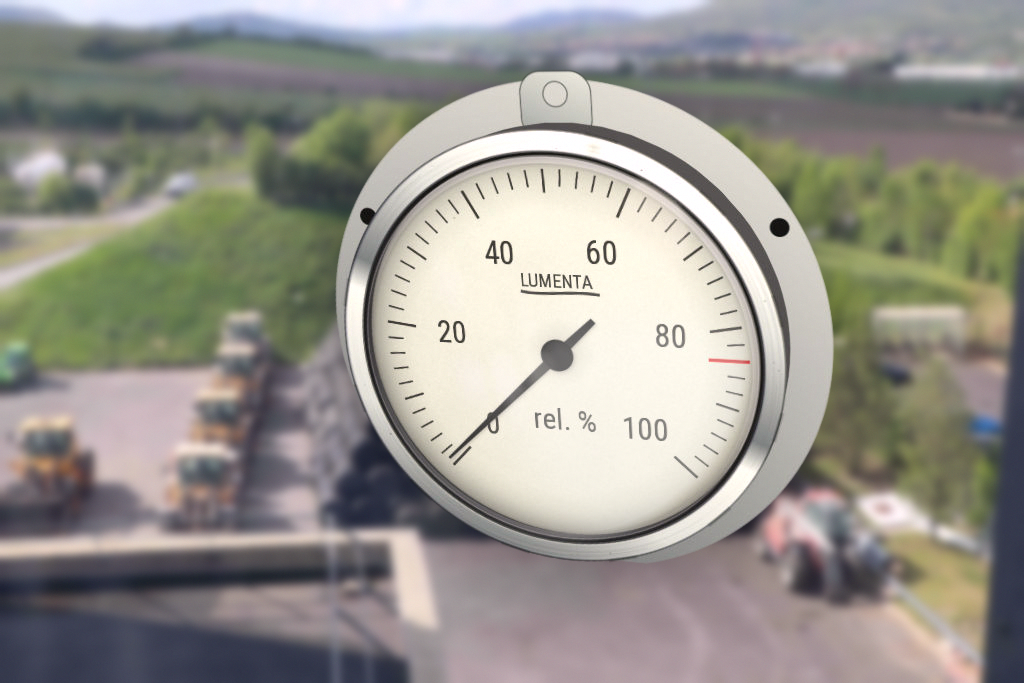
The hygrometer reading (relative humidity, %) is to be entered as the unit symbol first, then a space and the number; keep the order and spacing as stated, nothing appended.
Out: % 1
